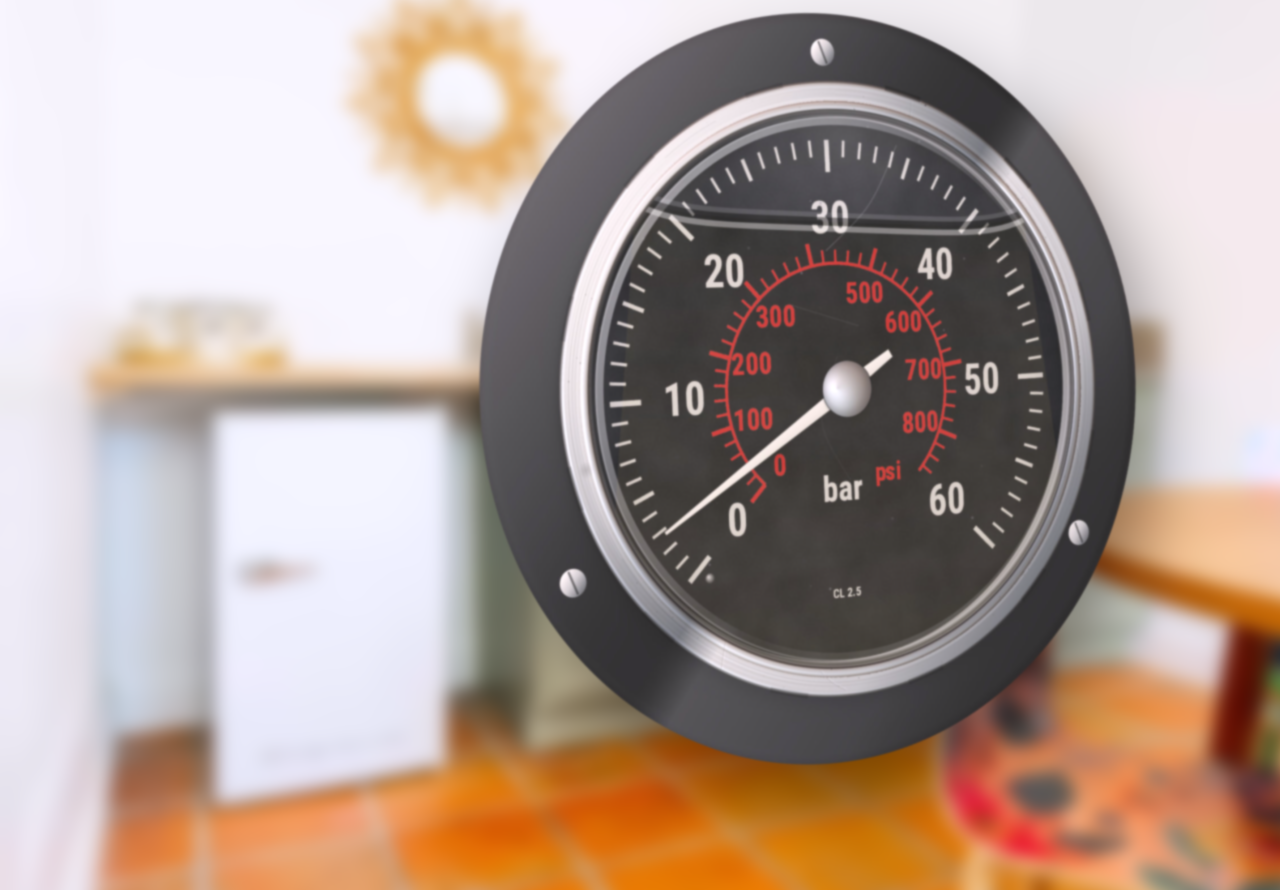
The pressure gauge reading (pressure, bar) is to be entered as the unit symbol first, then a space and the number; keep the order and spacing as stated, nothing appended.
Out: bar 3
